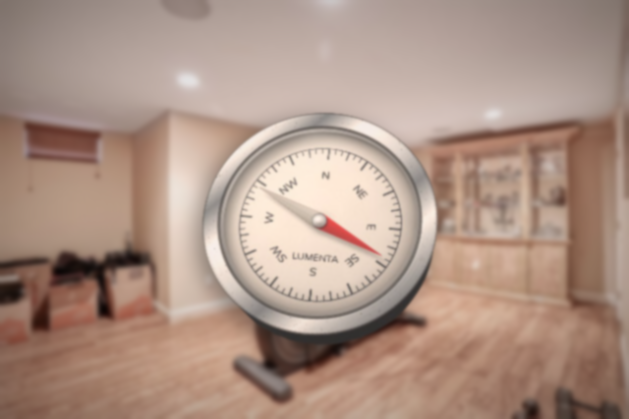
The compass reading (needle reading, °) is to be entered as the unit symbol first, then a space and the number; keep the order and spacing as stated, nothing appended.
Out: ° 115
